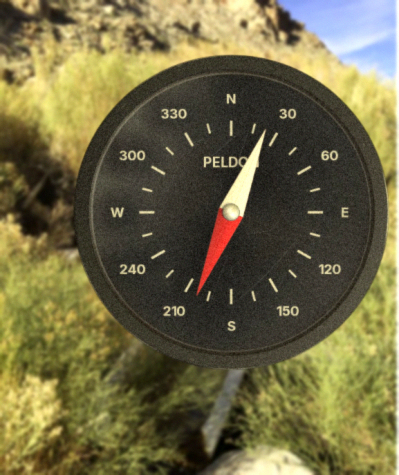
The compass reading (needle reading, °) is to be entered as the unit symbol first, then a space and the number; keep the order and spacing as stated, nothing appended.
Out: ° 202.5
